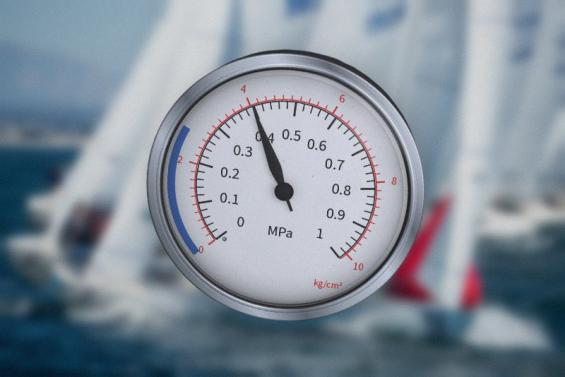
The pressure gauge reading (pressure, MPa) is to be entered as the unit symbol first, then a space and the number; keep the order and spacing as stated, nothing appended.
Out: MPa 0.4
